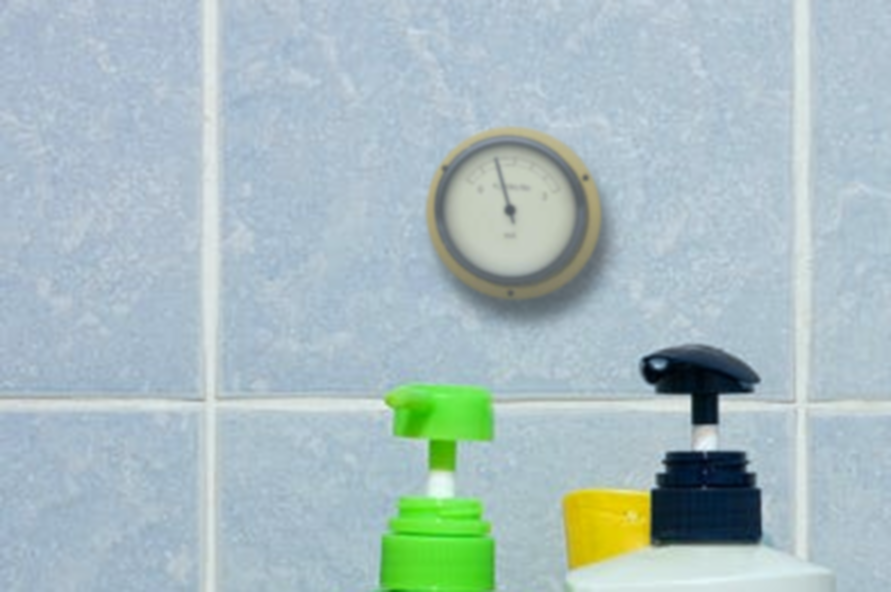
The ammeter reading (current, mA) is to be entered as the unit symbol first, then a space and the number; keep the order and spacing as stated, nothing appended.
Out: mA 1
